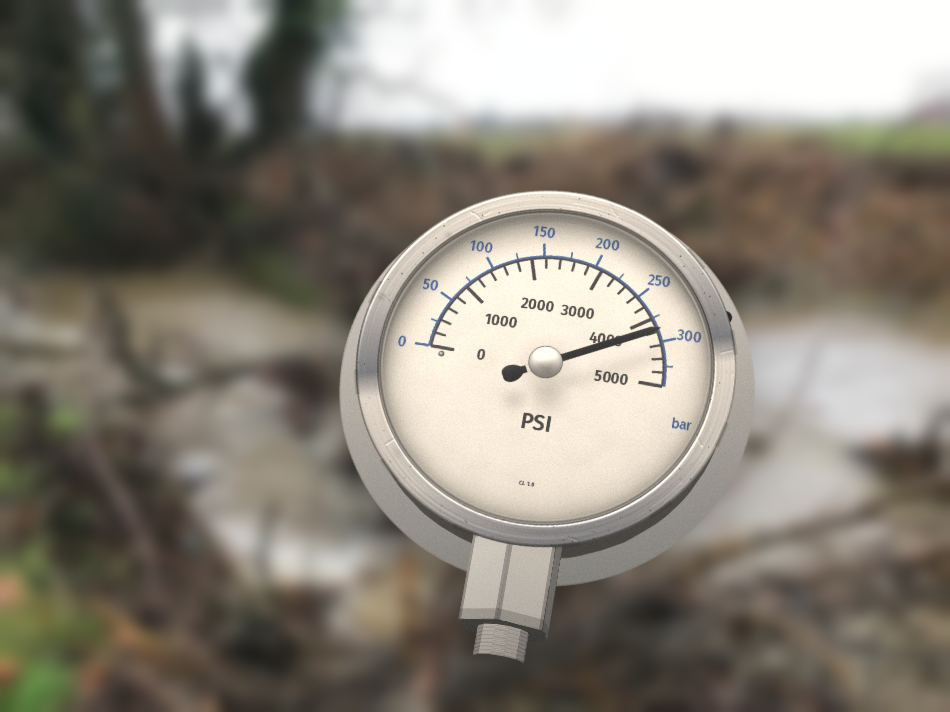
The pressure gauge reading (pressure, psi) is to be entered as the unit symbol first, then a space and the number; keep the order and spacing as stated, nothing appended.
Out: psi 4200
